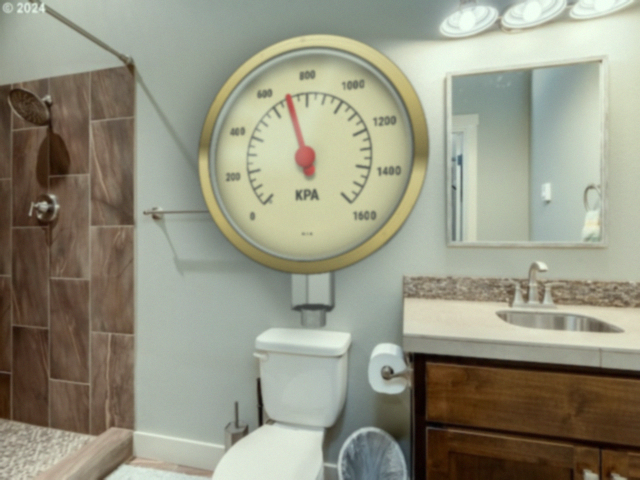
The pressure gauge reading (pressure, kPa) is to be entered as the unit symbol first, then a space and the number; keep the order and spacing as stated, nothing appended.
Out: kPa 700
